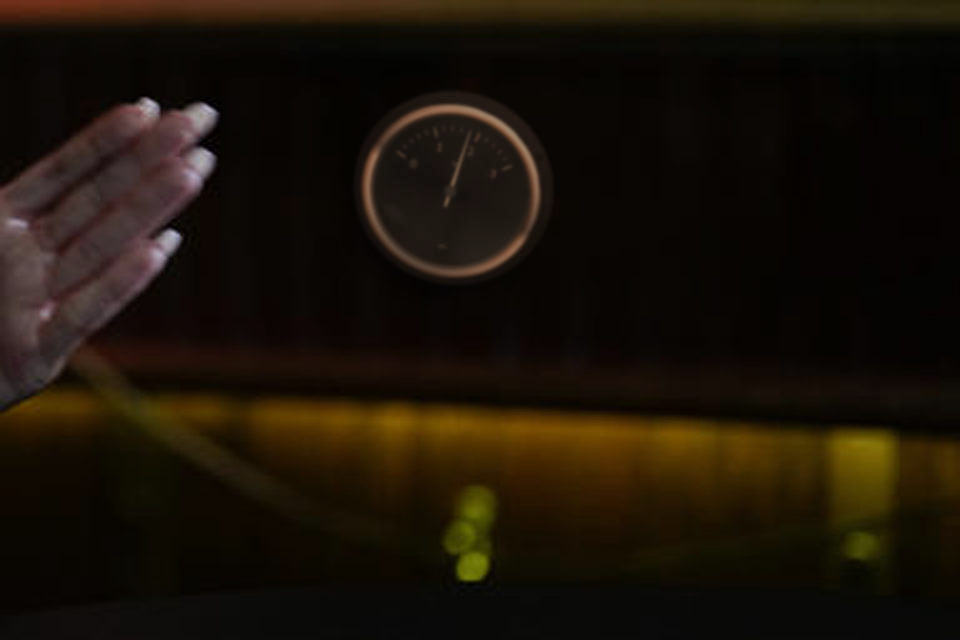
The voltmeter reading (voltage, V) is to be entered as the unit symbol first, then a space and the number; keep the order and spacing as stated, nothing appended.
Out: V 1.8
